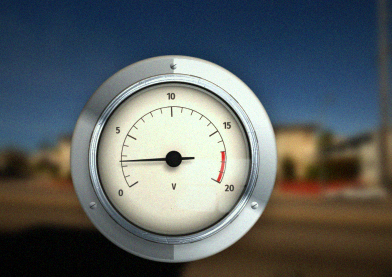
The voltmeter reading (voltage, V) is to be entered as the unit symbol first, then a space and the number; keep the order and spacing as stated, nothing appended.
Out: V 2.5
